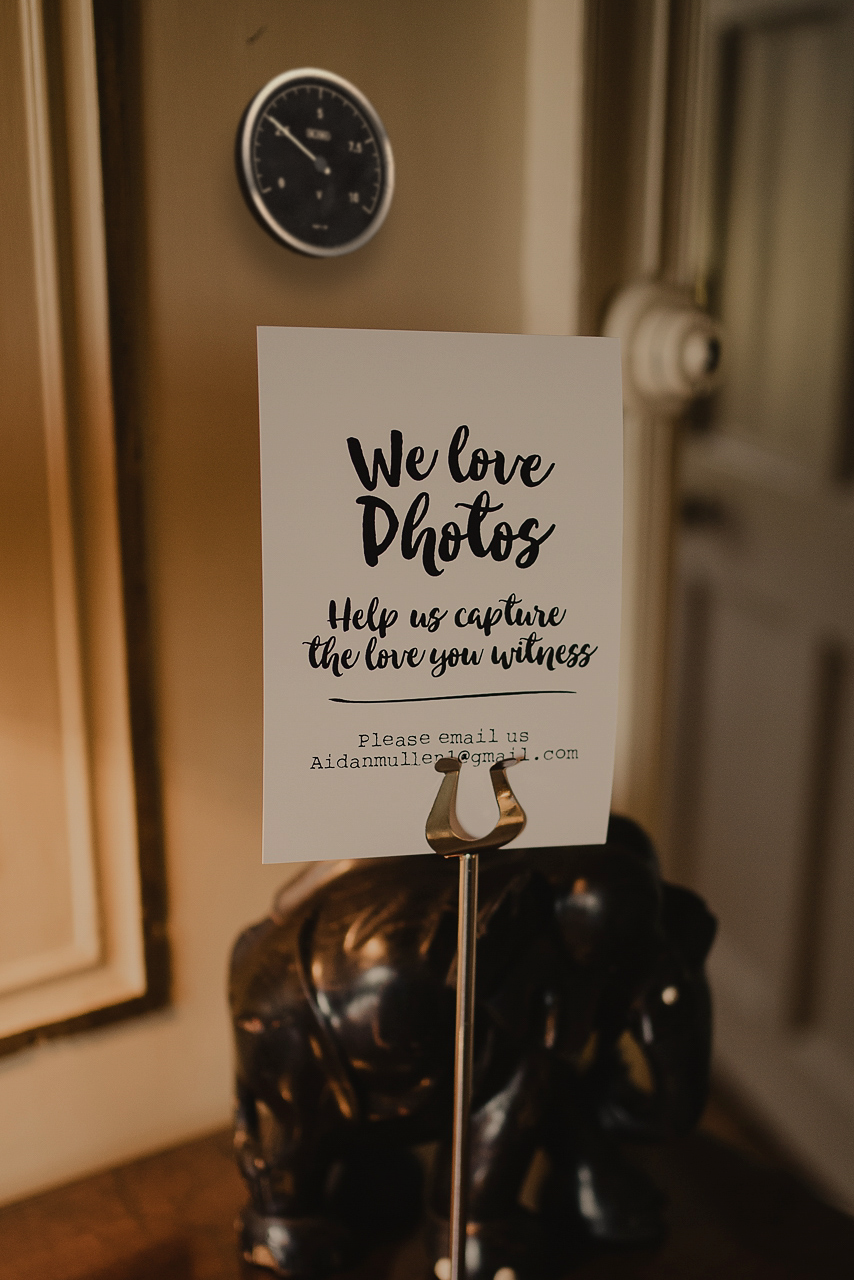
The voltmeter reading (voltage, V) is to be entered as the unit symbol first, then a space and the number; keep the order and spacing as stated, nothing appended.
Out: V 2.5
